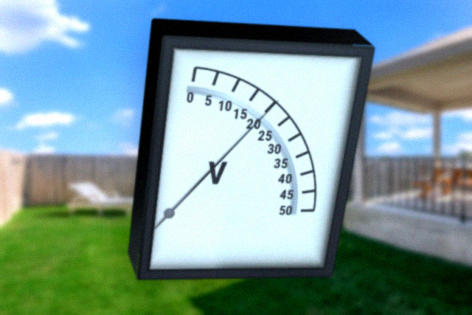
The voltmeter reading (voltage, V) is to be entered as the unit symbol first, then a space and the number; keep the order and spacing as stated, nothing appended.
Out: V 20
